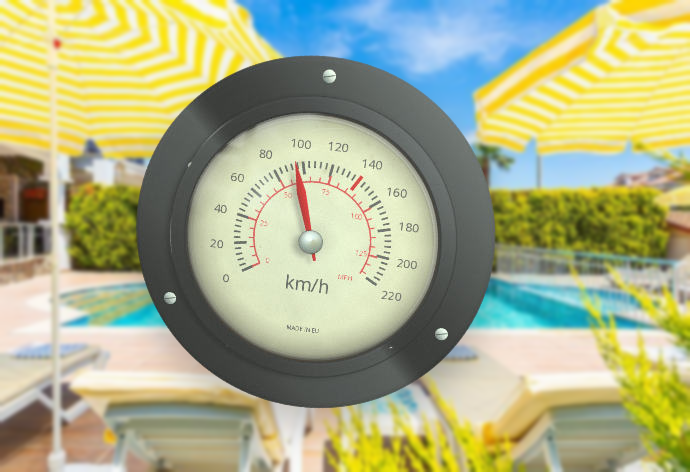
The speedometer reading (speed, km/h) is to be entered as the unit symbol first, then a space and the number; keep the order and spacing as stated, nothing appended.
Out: km/h 96
